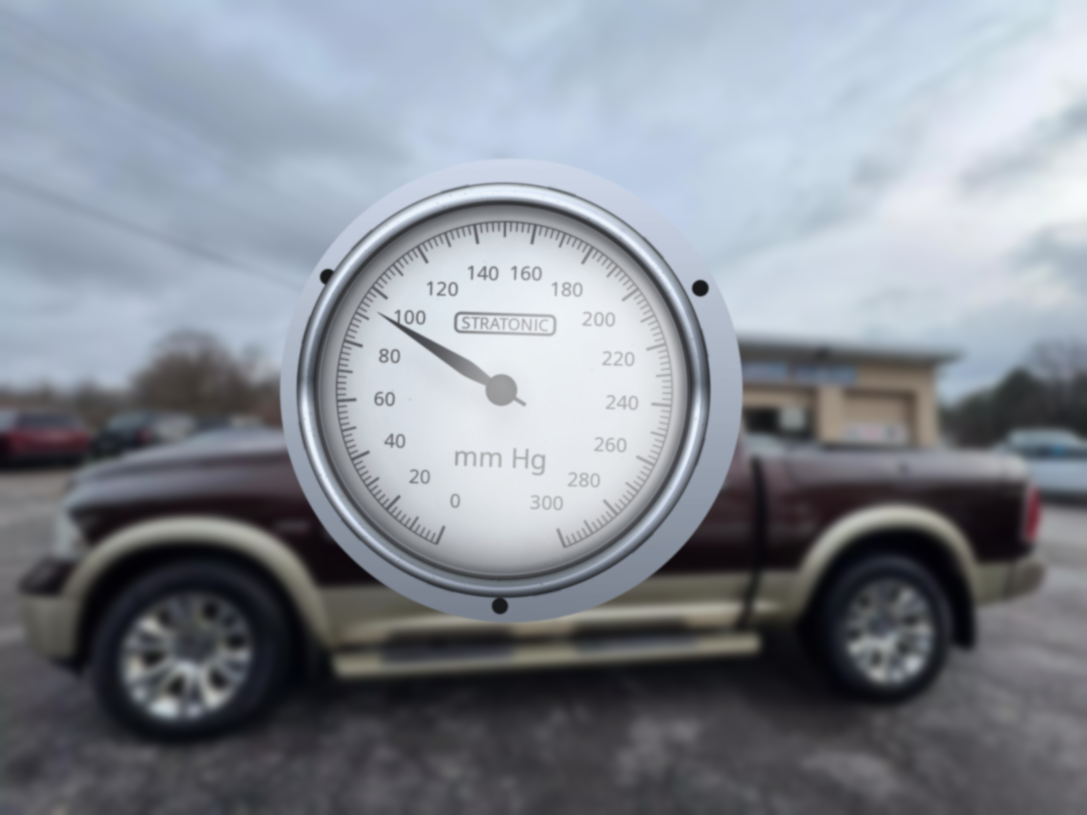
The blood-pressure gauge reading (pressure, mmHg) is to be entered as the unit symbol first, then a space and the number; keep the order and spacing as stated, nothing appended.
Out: mmHg 94
